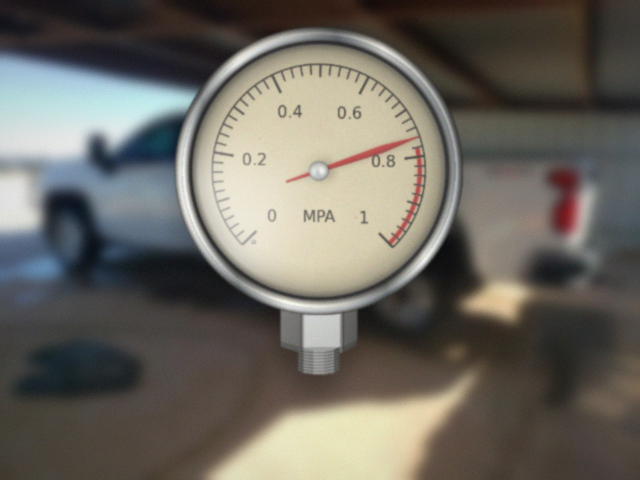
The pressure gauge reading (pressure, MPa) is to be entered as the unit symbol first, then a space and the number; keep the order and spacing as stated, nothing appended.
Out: MPa 0.76
